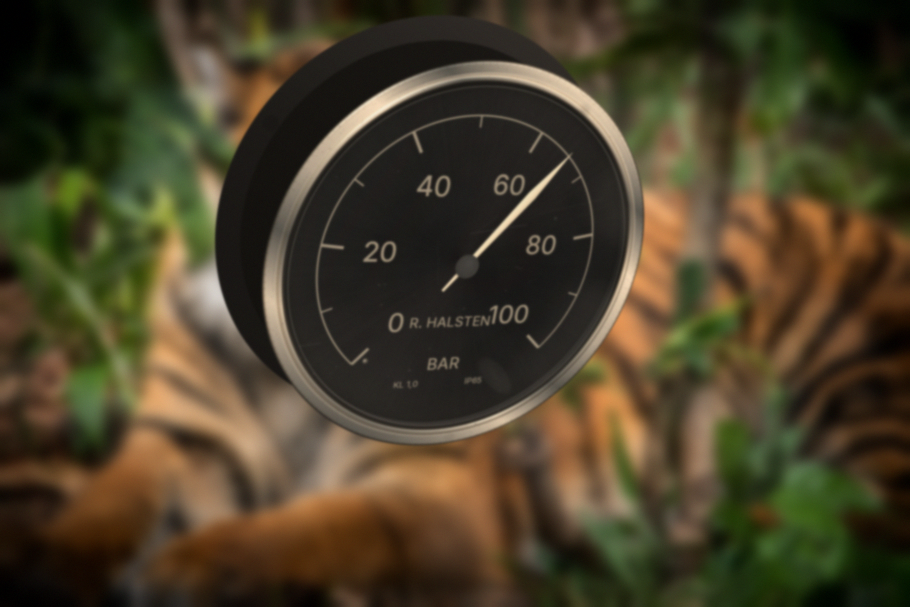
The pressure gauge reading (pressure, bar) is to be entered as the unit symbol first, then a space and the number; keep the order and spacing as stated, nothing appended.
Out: bar 65
